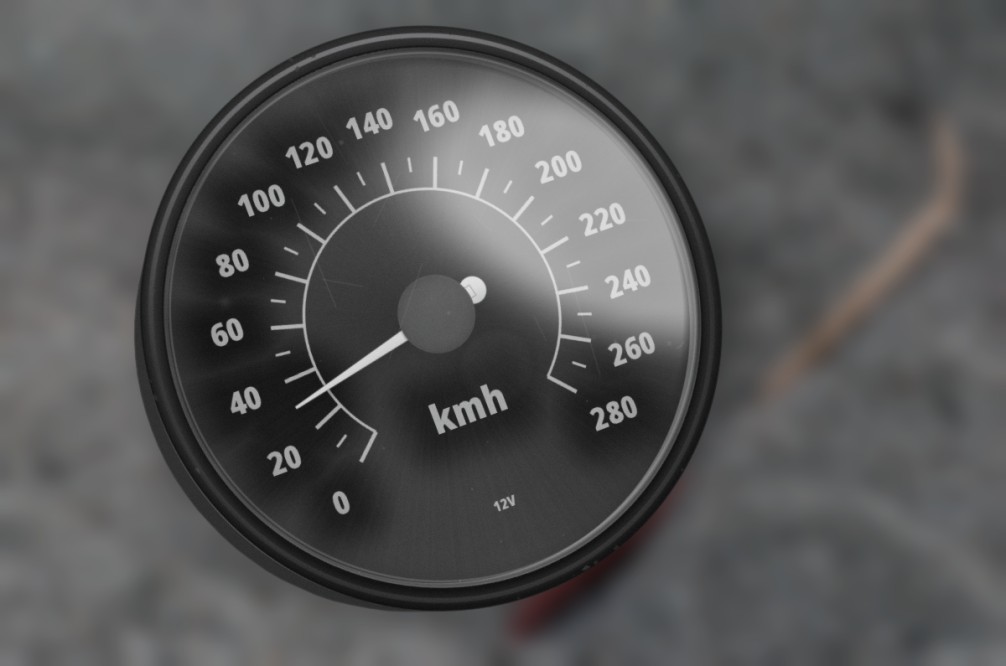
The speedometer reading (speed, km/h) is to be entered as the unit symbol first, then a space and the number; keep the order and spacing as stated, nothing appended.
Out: km/h 30
